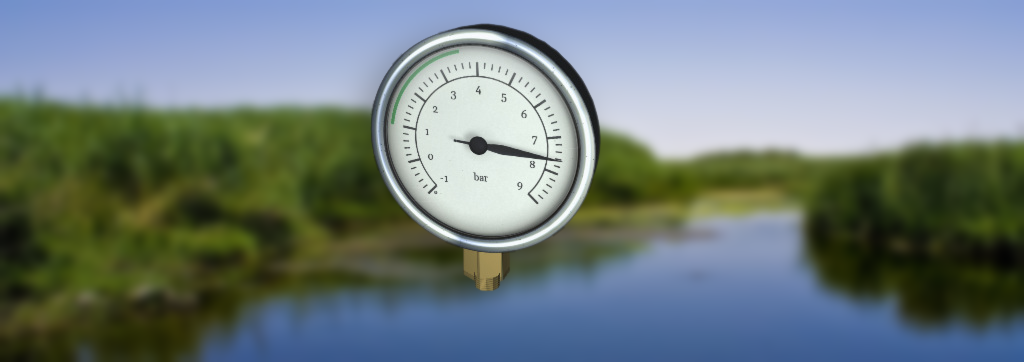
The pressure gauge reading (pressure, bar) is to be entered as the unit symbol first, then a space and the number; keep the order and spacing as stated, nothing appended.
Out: bar 7.6
